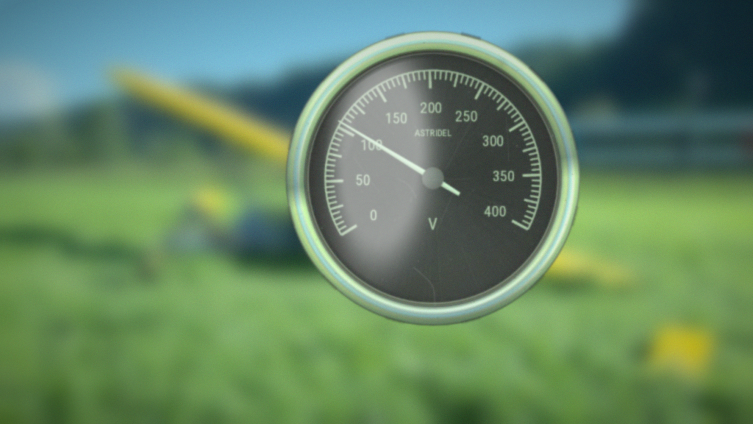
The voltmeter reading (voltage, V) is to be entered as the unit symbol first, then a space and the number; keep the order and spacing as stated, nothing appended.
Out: V 105
